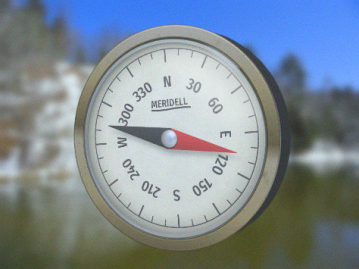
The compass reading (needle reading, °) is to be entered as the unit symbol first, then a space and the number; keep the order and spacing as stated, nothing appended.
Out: ° 105
